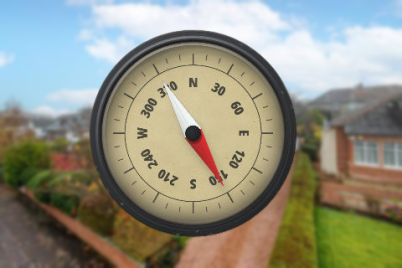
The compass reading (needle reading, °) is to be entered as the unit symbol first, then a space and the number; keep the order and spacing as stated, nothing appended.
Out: ° 150
